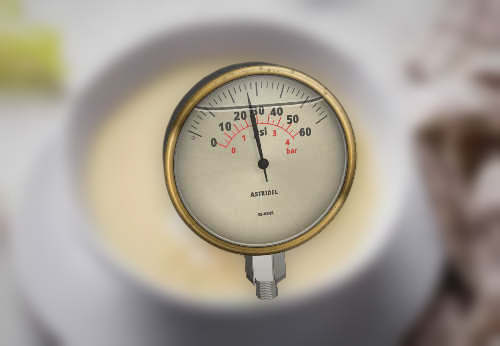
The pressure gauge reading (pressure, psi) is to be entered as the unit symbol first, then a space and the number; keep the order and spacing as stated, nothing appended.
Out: psi 26
